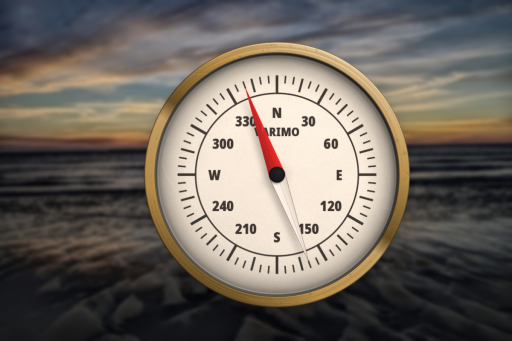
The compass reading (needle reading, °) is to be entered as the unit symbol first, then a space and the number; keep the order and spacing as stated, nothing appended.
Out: ° 340
